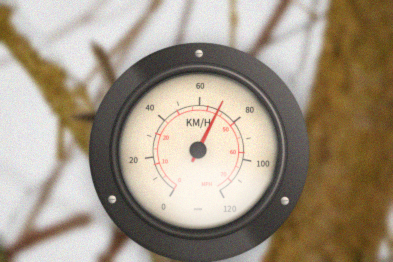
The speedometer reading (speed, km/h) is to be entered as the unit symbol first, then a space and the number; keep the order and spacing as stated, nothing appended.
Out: km/h 70
